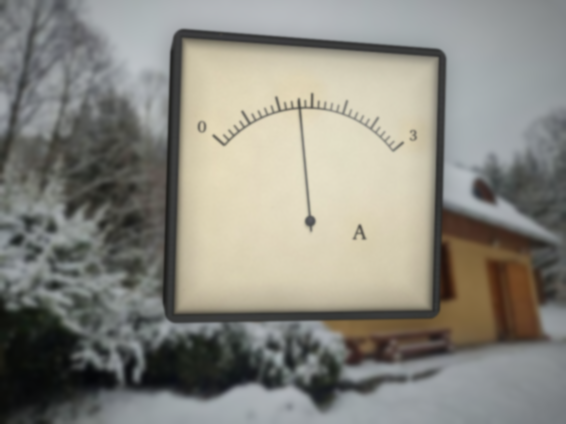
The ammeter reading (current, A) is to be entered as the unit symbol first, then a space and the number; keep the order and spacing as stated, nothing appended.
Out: A 1.3
